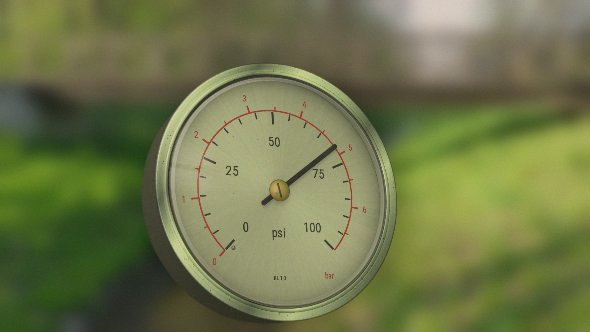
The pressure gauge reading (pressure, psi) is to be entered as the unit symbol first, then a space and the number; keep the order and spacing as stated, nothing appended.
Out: psi 70
